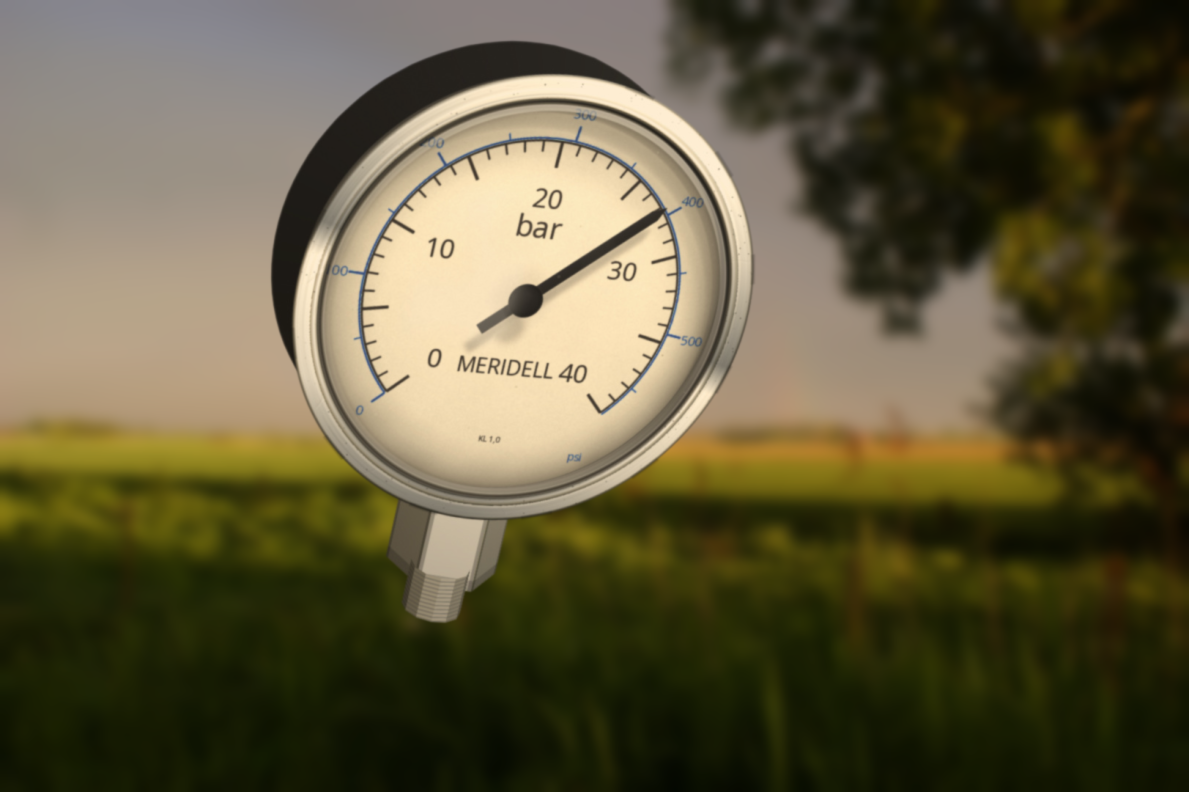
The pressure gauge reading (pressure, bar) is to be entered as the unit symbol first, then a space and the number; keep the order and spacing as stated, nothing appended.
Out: bar 27
